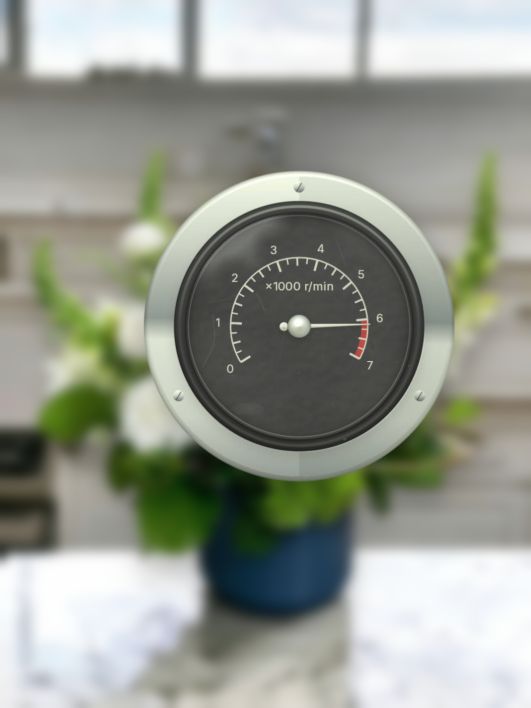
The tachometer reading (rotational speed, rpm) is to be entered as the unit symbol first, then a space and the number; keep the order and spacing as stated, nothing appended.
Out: rpm 6125
